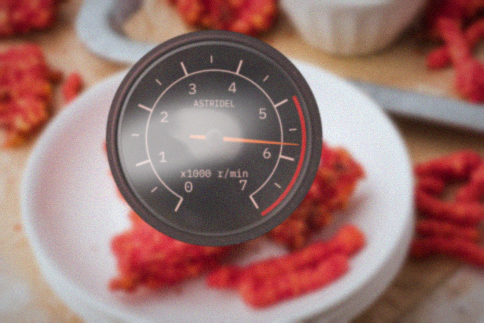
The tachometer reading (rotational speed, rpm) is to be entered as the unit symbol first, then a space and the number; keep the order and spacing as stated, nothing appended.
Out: rpm 5750
